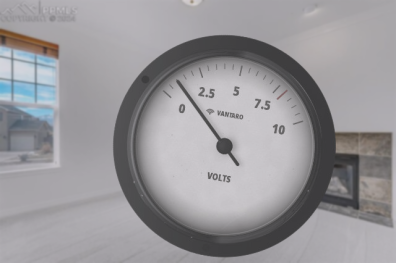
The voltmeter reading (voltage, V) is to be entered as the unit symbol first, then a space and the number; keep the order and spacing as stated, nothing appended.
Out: V 1
